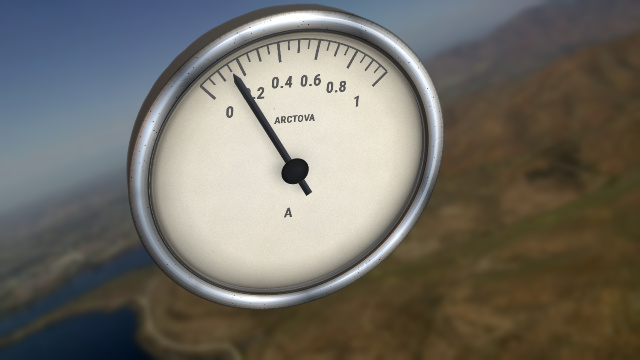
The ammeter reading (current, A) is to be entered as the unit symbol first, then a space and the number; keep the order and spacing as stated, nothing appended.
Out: A 0.15
